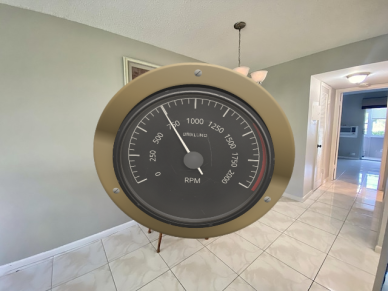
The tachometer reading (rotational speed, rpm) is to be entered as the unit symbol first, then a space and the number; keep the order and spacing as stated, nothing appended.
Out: rpm 750
